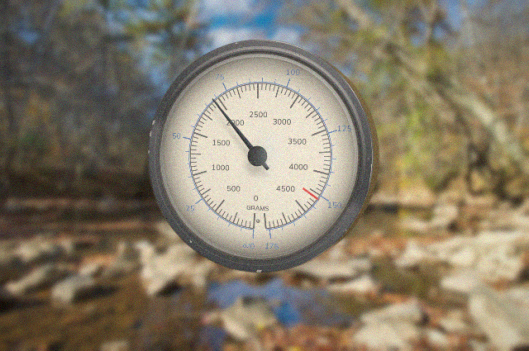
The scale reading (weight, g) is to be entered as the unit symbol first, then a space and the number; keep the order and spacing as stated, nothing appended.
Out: g 1950
